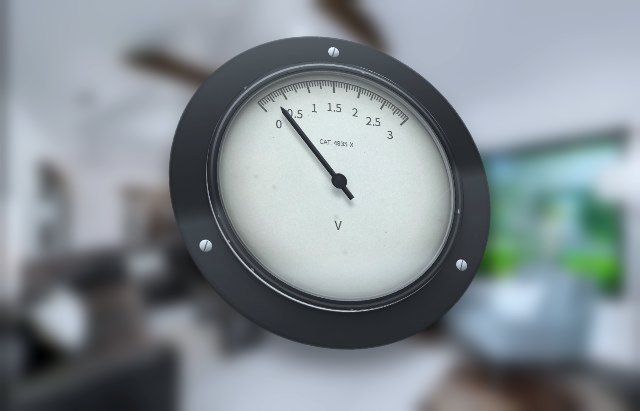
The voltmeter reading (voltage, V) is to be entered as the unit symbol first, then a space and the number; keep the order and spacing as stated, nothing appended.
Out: V 0.25
